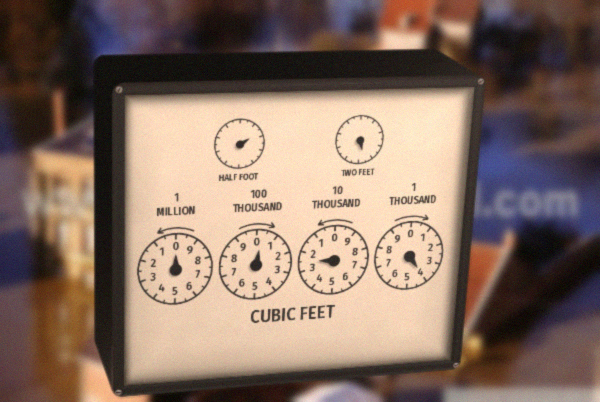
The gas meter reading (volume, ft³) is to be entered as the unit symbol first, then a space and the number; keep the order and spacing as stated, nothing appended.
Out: ft³ 2400
